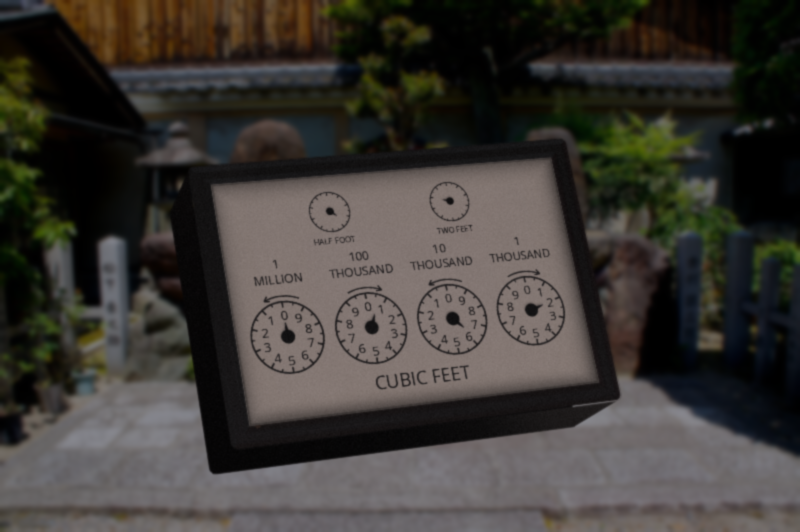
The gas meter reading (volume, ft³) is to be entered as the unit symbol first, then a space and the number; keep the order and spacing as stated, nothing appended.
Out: ft³ 6200
